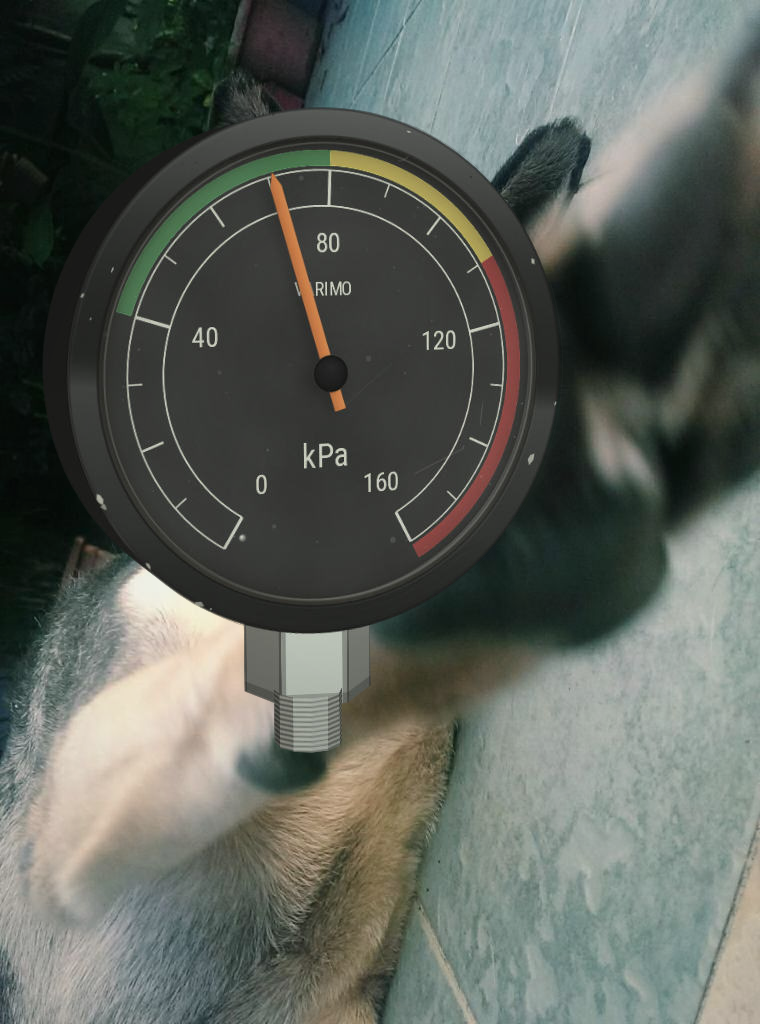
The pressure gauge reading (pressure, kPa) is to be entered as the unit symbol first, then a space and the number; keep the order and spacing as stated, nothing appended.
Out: kPa 70
